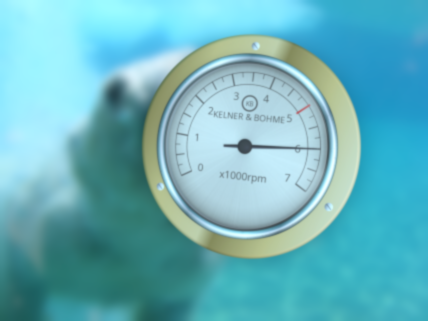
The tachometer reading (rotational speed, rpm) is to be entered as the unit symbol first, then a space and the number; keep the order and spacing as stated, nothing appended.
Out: rpm 6000
